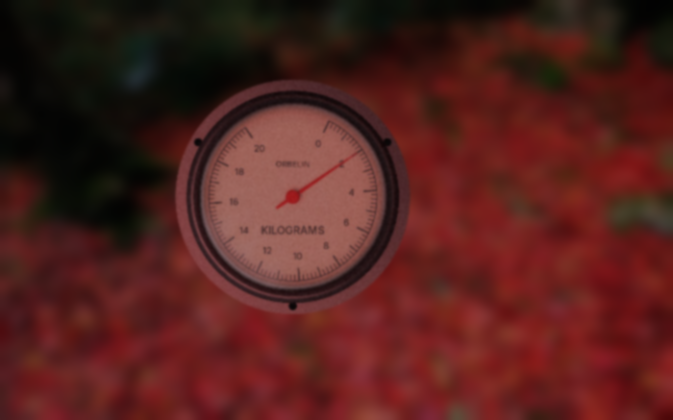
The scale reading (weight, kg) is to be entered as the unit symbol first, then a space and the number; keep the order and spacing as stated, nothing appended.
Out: kg 2
